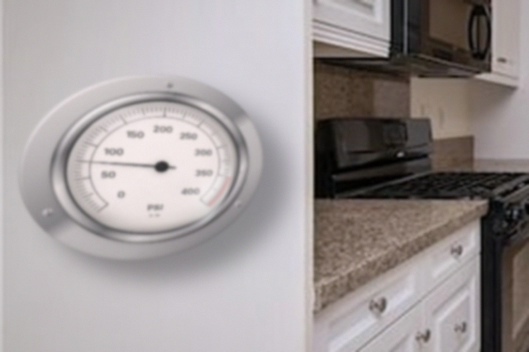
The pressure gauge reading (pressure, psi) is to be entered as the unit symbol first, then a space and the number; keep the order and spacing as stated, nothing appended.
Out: psi 75
